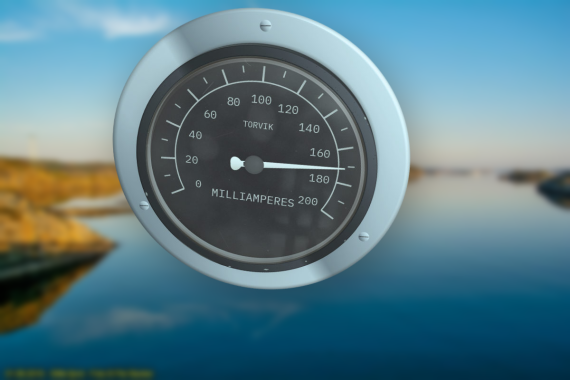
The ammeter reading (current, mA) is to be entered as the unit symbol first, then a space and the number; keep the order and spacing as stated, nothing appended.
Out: mA 170
